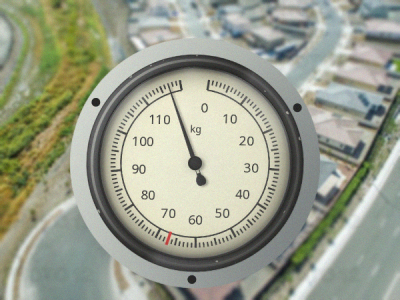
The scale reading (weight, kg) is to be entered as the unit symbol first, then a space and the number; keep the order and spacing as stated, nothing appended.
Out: kg 117
